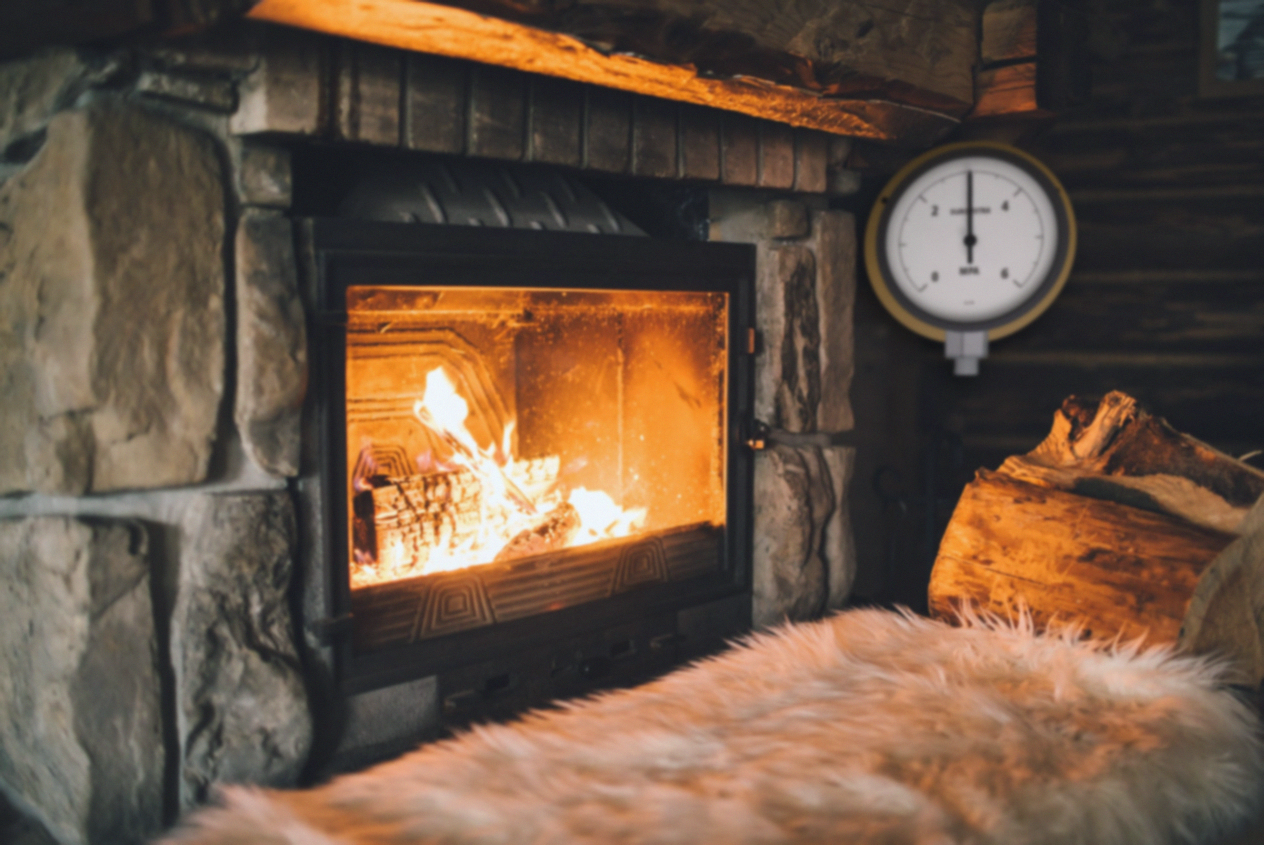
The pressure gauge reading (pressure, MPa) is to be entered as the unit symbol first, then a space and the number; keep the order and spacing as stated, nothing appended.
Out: MPa 3
